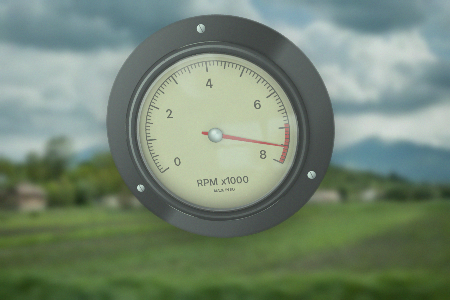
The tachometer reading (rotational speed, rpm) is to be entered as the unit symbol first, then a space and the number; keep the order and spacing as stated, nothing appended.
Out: rpm 7500
